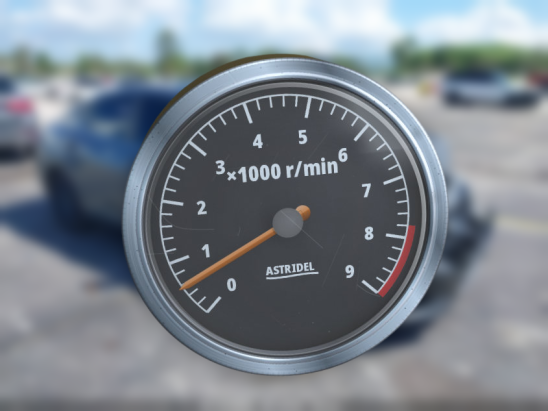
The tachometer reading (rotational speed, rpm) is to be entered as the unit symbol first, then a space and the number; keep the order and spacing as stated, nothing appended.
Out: rpm 600
